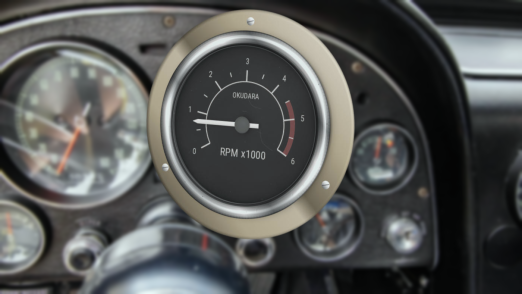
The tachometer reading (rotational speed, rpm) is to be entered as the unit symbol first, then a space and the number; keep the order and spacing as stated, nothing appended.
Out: rpm 750
